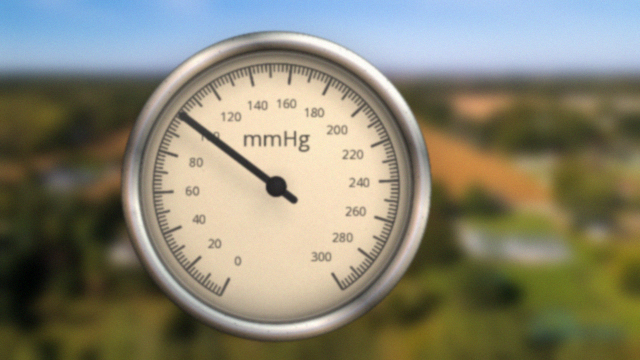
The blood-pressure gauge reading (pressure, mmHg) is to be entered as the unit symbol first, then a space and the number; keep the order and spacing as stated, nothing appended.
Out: mmHg 100
